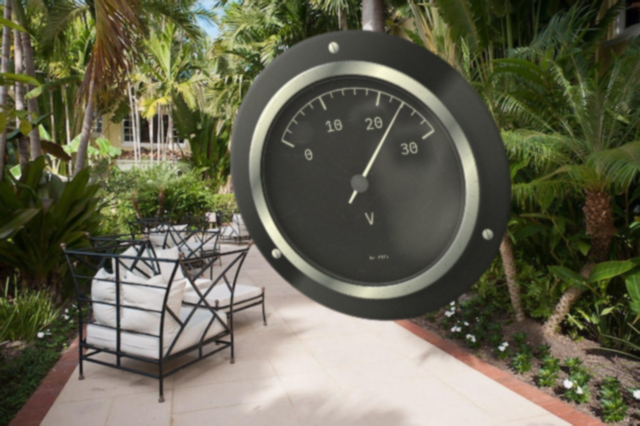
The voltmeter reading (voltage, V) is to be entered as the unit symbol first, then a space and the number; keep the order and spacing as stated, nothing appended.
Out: V 24
